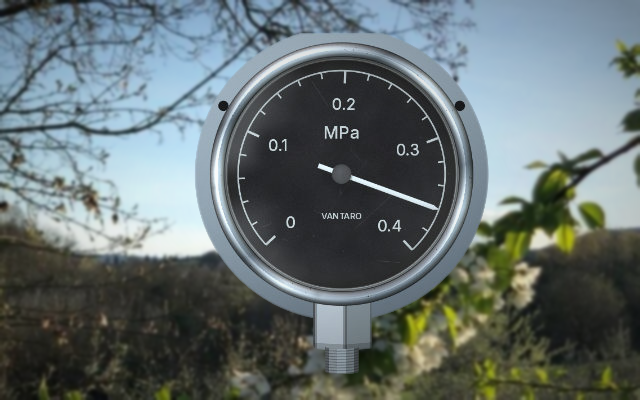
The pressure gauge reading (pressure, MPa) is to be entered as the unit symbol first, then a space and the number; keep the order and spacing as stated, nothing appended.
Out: MPa 0.36
